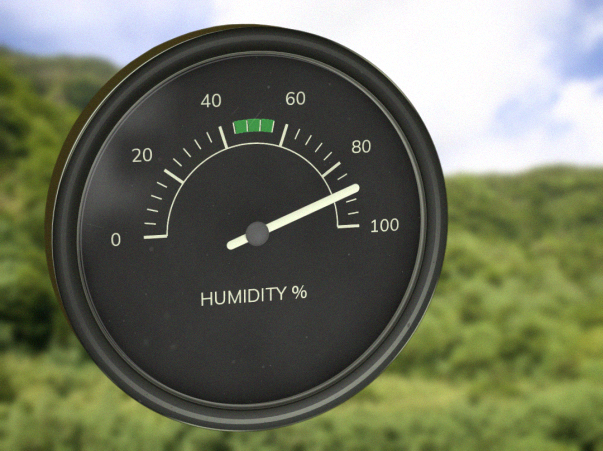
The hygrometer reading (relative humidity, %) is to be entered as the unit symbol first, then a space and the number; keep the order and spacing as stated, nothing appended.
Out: % 88
